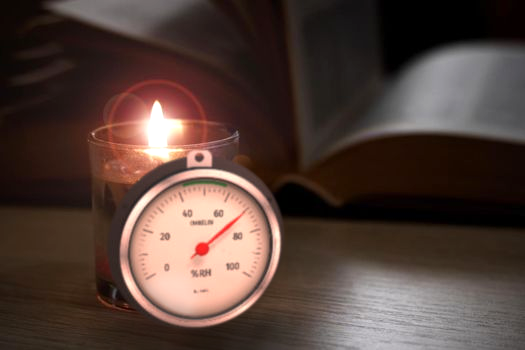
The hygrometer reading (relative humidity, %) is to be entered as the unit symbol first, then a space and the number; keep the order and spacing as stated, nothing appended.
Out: % 70
